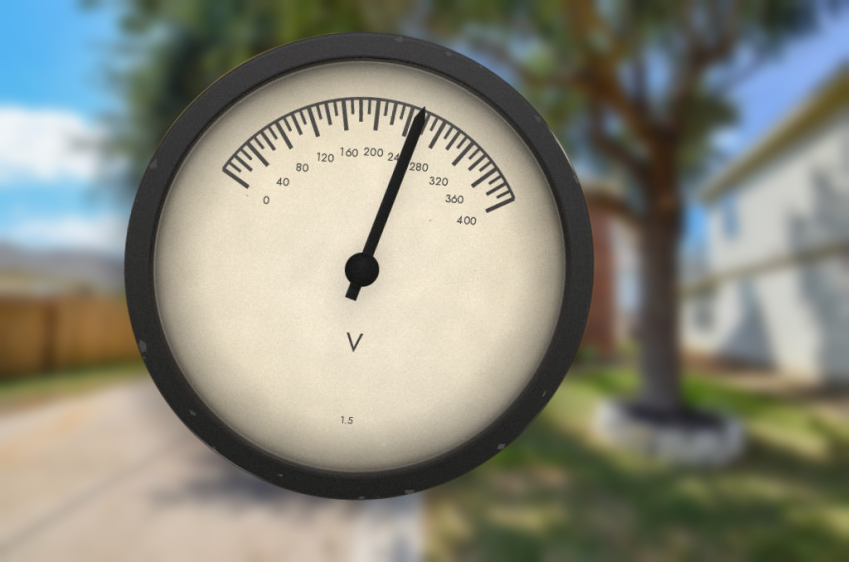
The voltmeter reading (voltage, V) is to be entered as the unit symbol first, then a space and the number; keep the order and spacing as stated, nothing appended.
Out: V 250
